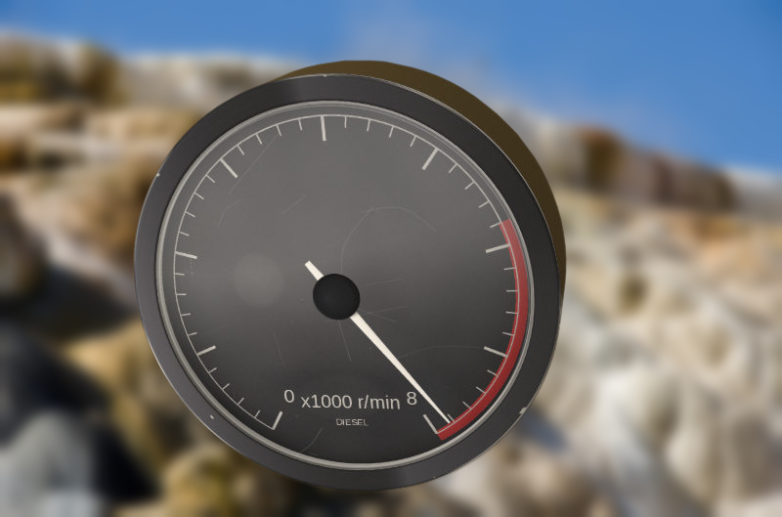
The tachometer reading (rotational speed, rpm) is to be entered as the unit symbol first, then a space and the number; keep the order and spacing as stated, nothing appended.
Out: rpm 7800
